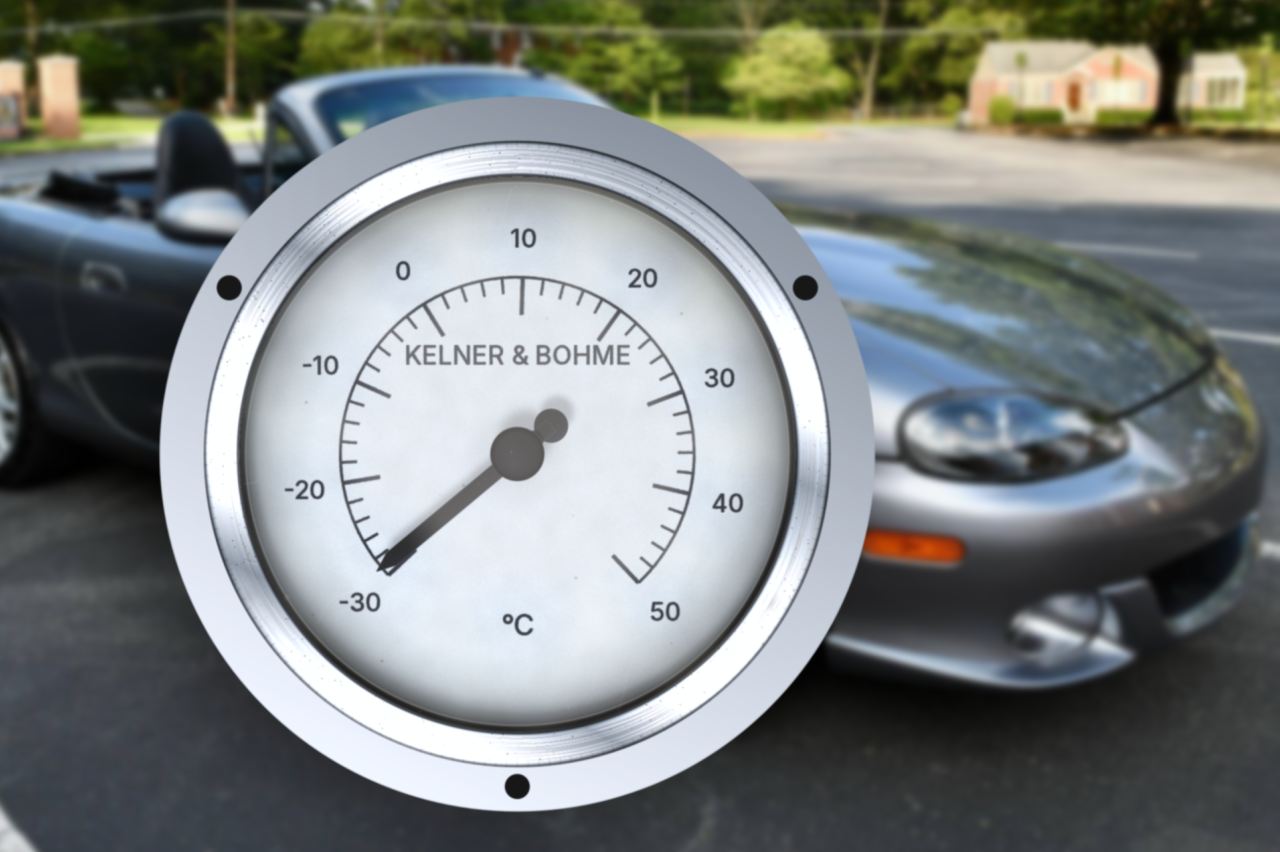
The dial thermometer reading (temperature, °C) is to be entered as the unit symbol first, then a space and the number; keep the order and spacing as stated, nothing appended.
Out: °C -29
